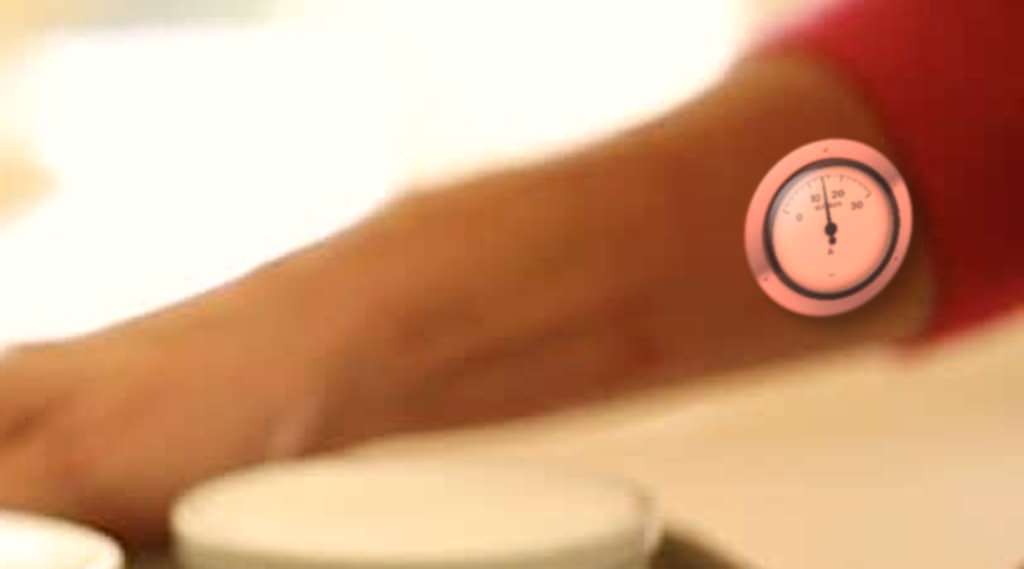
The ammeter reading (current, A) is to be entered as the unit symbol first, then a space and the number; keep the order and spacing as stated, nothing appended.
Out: A 14
